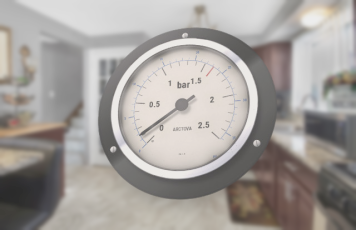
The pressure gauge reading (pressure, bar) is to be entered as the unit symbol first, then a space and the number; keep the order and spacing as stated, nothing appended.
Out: bar 0.1
